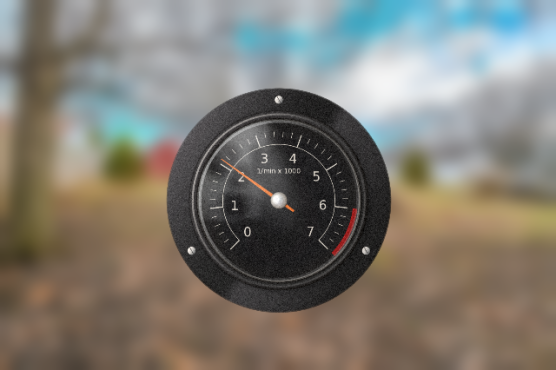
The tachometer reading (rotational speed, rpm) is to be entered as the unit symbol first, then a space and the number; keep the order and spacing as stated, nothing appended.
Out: rpm 2100
